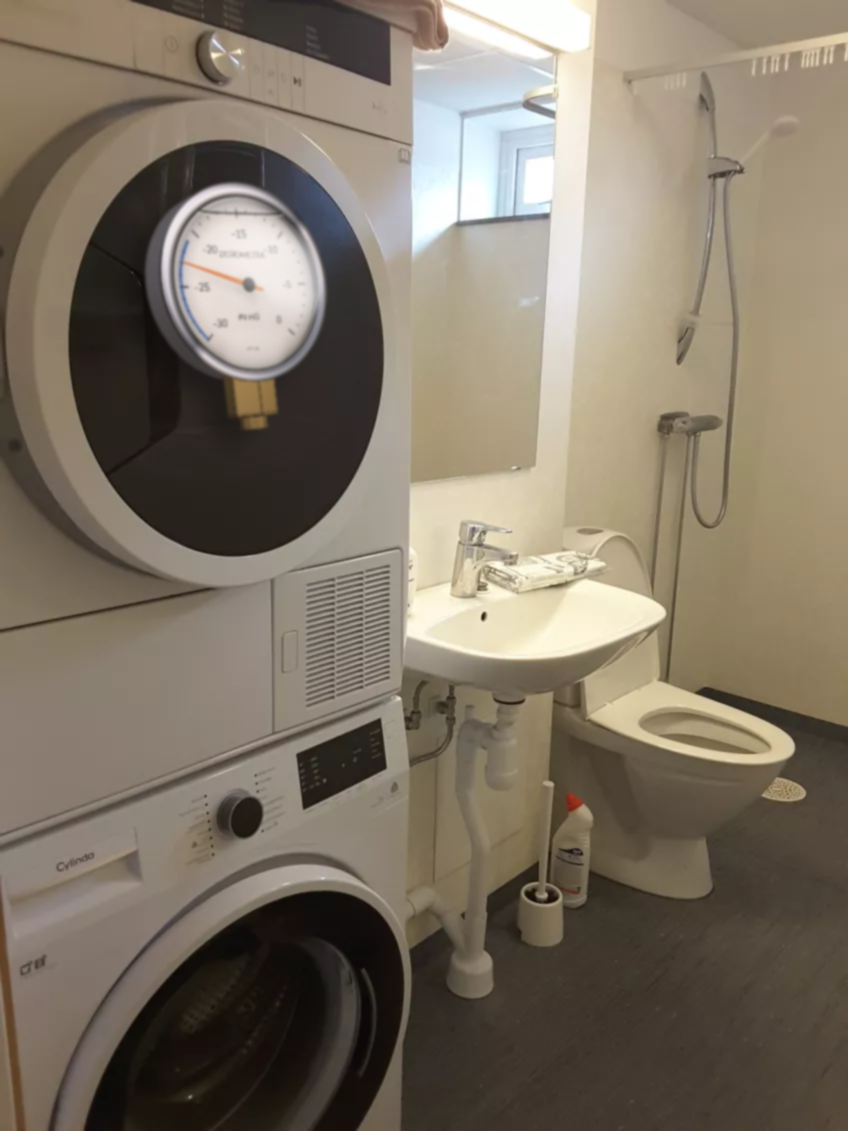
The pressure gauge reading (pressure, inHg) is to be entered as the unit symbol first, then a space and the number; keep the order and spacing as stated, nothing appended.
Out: inHg -23
